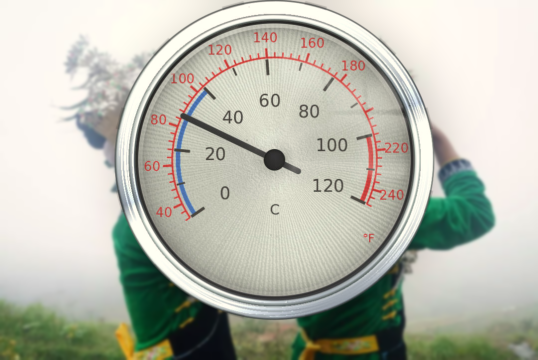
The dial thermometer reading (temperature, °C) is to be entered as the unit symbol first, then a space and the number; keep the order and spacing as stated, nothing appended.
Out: °C 30
